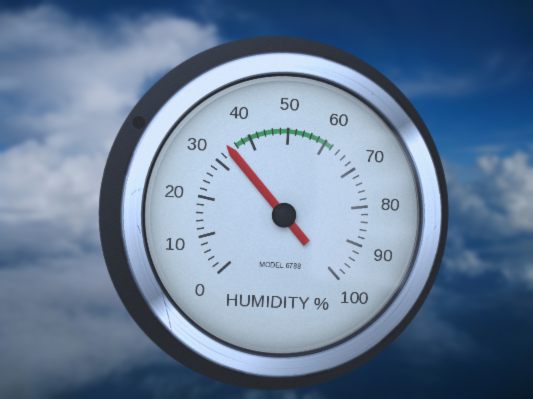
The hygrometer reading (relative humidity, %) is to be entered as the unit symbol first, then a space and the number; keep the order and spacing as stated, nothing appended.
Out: % 34
